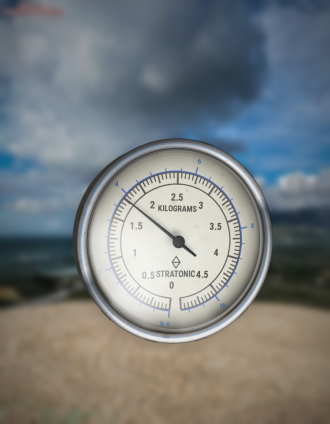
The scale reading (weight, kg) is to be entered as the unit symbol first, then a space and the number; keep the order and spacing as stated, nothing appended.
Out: kg 1.75
